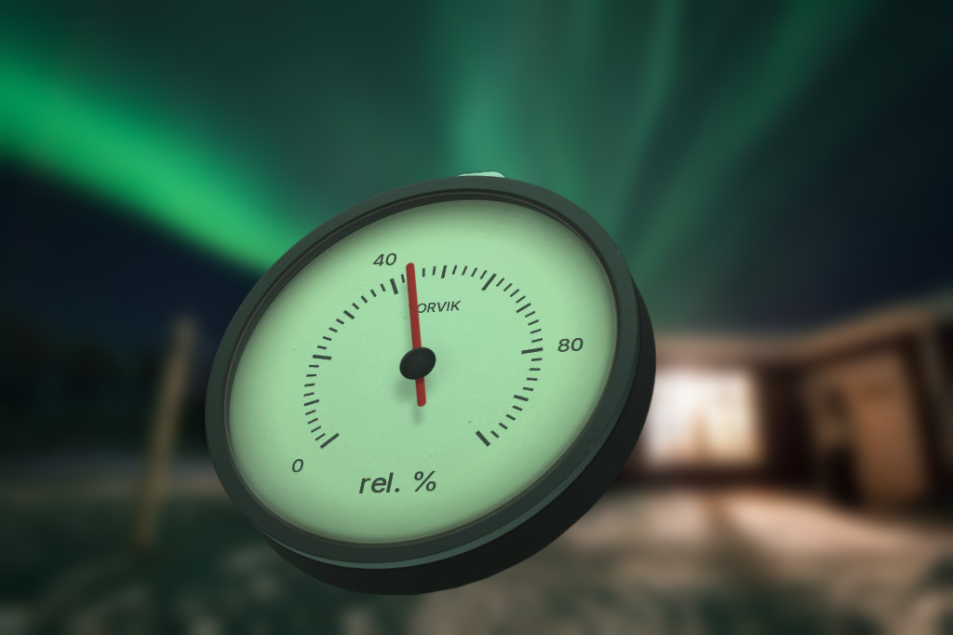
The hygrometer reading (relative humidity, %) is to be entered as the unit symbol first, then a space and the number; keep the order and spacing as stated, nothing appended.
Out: % 44
